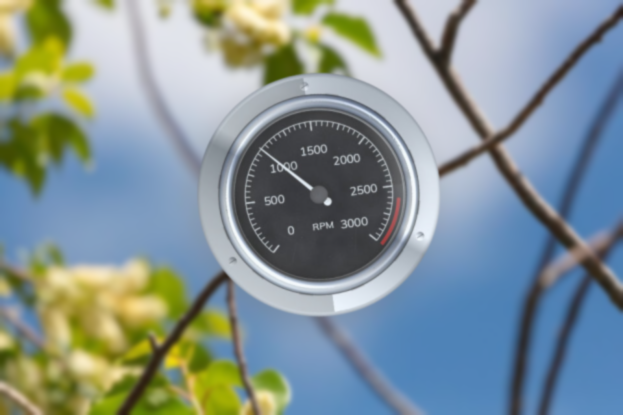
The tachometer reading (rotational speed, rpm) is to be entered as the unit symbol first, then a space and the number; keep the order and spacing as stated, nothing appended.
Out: rpm 1000
